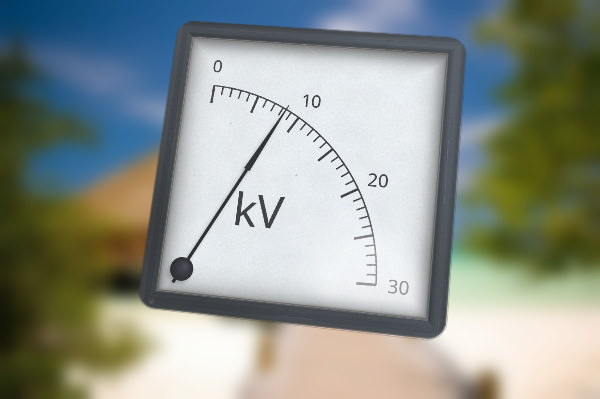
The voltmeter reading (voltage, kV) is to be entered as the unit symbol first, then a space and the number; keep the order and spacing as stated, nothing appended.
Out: kV 8.5
